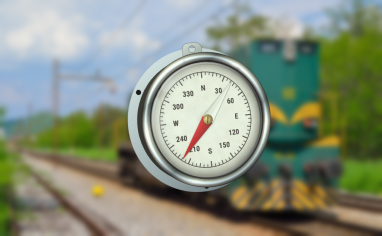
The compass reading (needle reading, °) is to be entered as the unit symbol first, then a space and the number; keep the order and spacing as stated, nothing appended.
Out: ° 220
